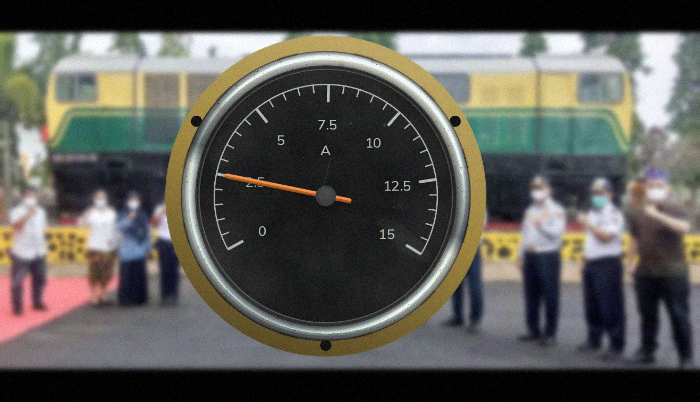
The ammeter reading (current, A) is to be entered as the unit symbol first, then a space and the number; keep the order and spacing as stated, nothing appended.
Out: A 2.5
